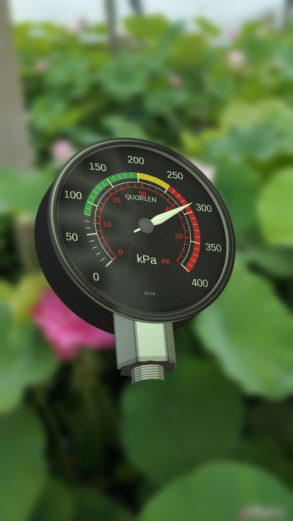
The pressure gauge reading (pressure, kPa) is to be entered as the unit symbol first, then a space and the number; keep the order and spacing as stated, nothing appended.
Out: kPa 290
